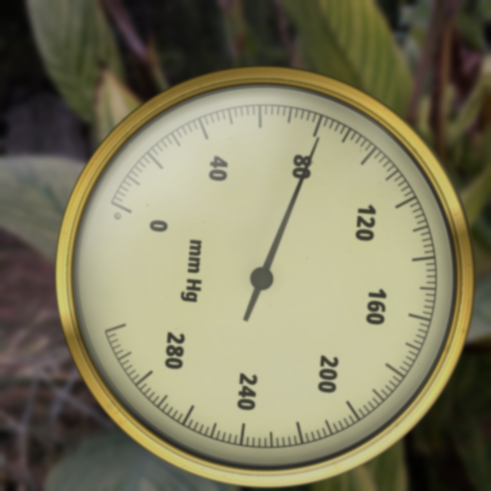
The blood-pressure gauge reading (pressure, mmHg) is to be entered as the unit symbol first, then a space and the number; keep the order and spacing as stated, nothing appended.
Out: mmHg 82
